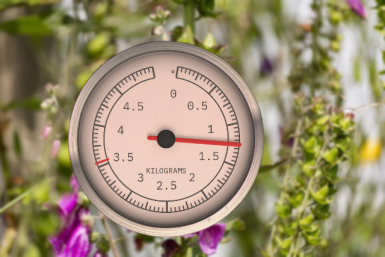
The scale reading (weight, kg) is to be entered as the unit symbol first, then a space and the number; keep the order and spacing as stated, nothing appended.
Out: kg 1.25
